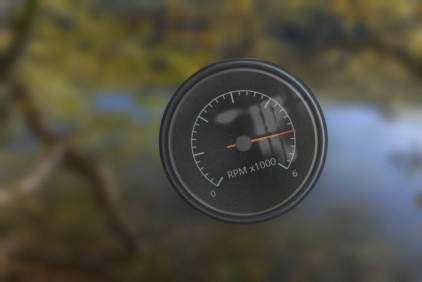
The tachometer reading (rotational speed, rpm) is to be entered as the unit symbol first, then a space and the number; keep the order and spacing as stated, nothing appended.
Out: rpm 5000
